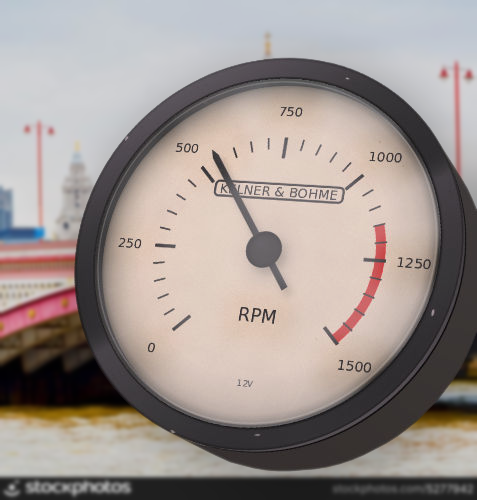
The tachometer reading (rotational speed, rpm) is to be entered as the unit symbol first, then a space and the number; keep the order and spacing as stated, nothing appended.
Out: rpm 550
